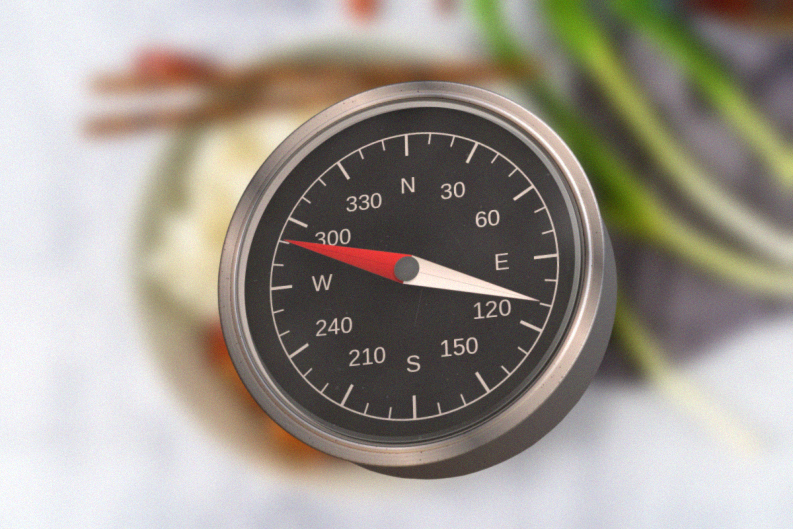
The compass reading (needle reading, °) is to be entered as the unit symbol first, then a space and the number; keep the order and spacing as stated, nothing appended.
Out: ° 290
